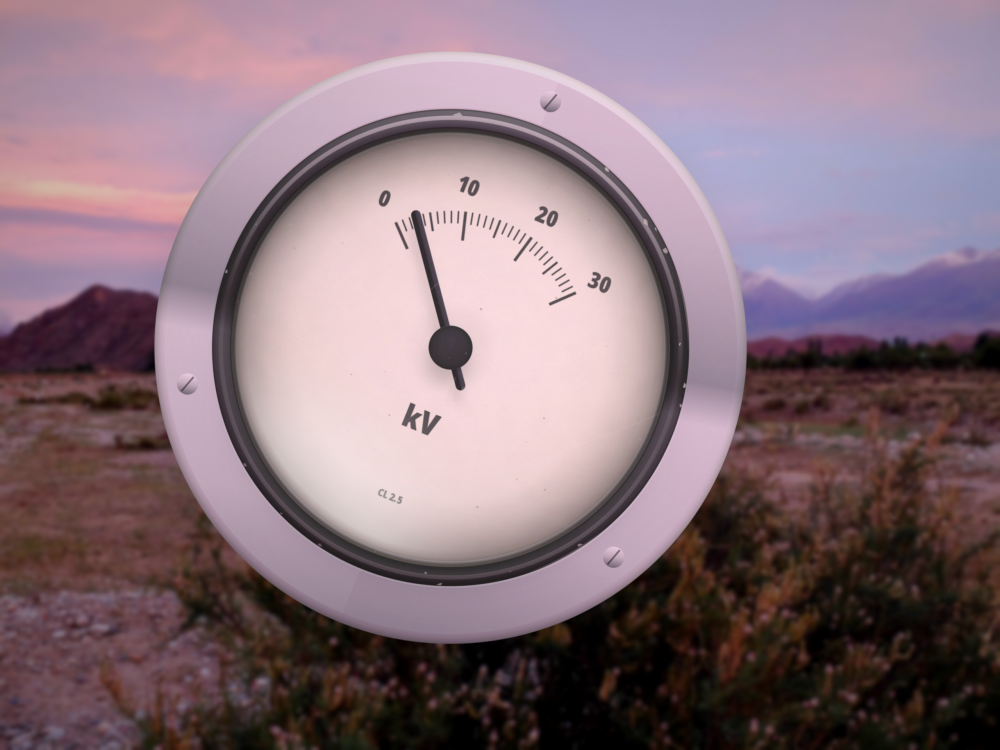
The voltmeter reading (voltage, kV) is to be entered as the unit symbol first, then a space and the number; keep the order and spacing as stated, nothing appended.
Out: kV 3
